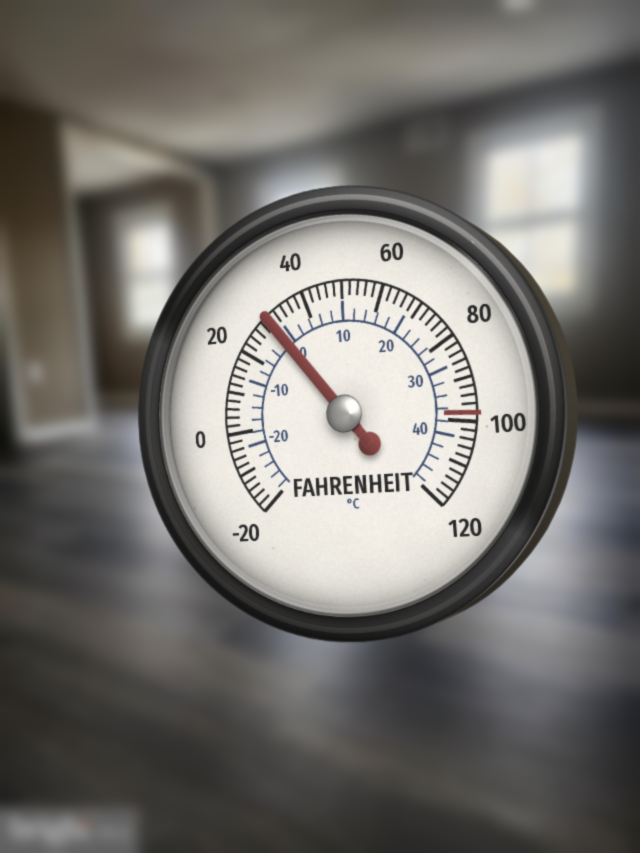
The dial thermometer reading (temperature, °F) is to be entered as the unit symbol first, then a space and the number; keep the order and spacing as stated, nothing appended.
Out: °F 30
